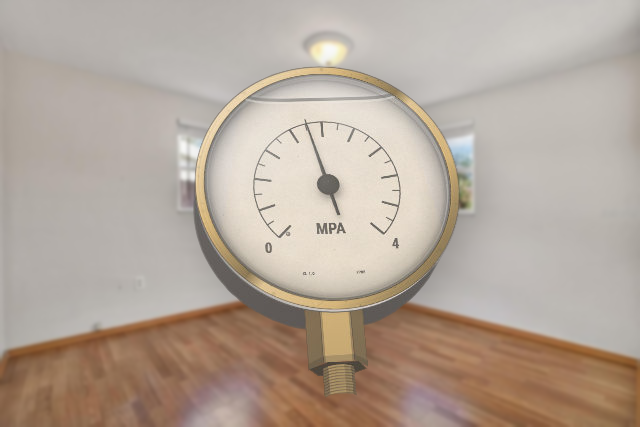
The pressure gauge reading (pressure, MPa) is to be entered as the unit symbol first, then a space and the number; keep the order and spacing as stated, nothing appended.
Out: MPa 1.8
